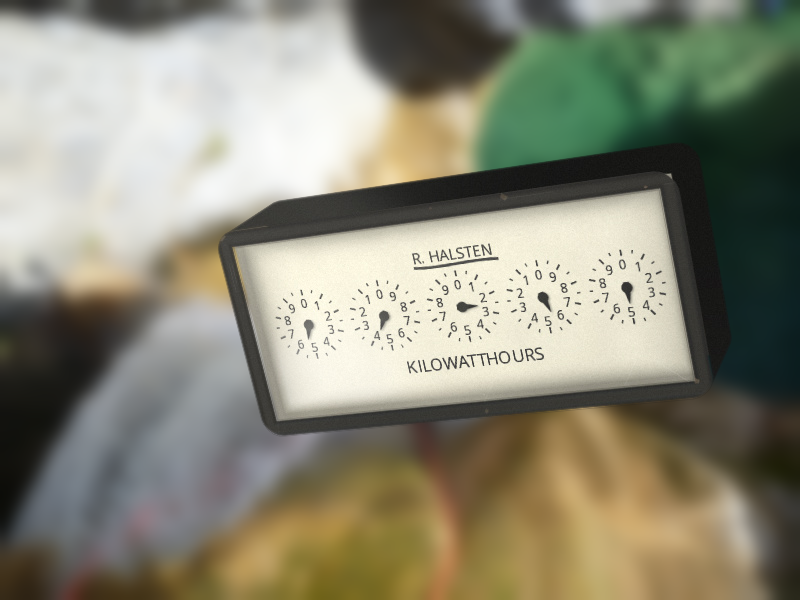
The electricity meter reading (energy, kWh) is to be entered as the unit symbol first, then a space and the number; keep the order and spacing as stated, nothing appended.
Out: kWh 54255
